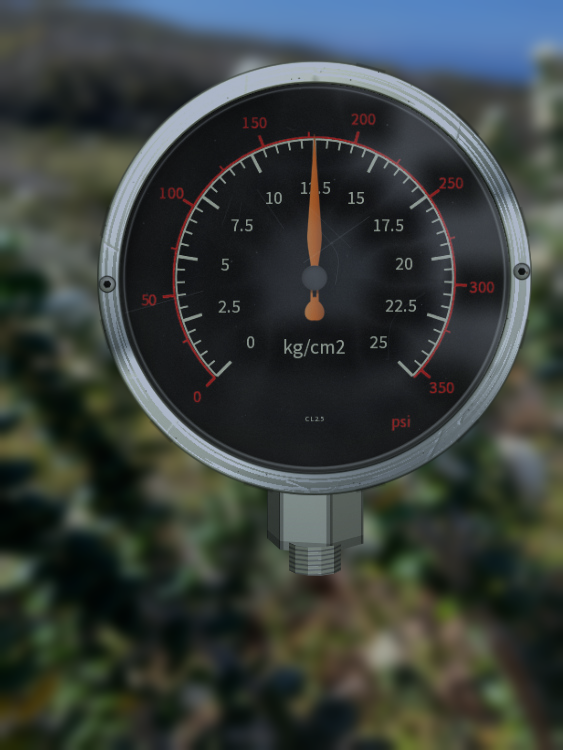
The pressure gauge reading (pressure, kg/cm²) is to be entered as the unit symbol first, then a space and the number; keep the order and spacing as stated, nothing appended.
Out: kg/cm² 12.5
